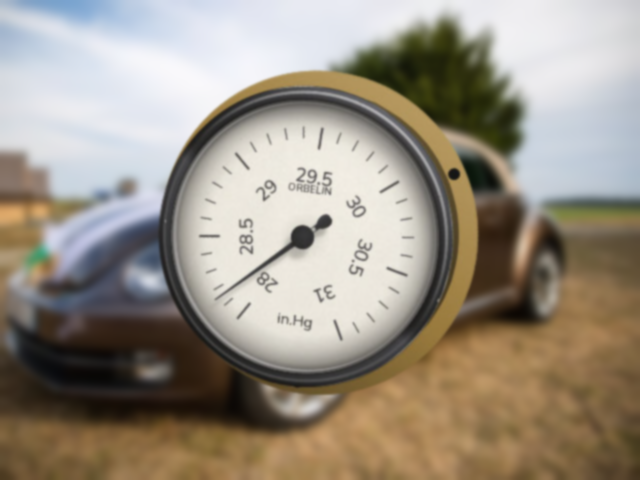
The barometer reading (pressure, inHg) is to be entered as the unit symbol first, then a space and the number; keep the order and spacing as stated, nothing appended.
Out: inHg 28.15
